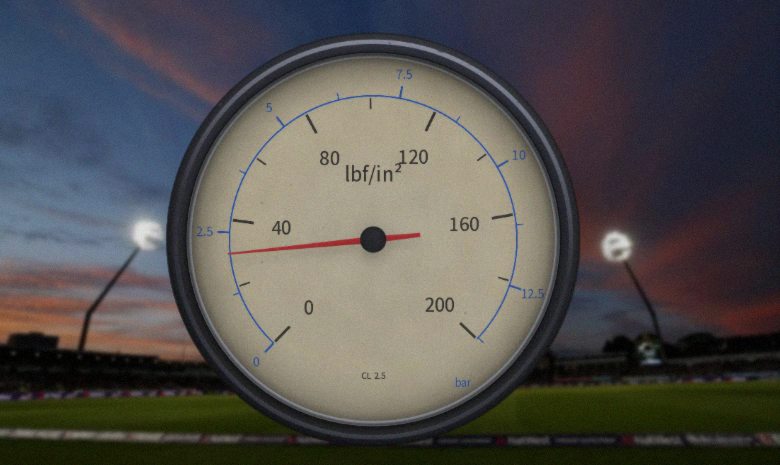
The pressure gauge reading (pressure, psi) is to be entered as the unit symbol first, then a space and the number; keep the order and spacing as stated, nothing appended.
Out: psi 30
